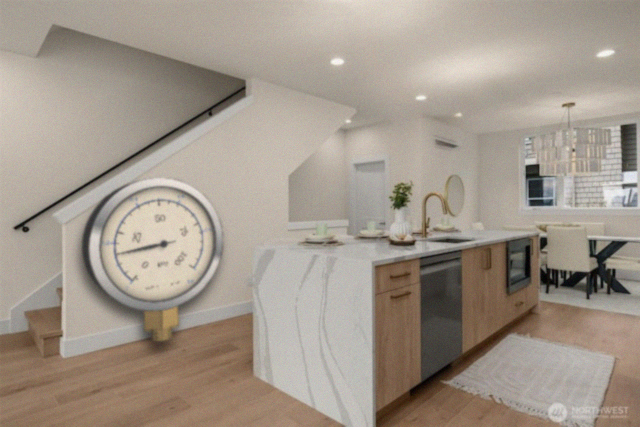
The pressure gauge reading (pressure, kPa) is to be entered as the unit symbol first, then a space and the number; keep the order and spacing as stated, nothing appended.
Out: kPa 15
